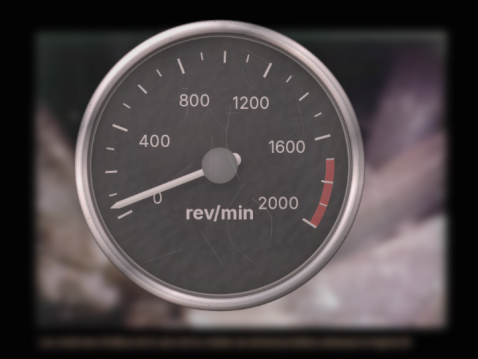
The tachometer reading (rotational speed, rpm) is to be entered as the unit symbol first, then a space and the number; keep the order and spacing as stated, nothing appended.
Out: rpm 50
